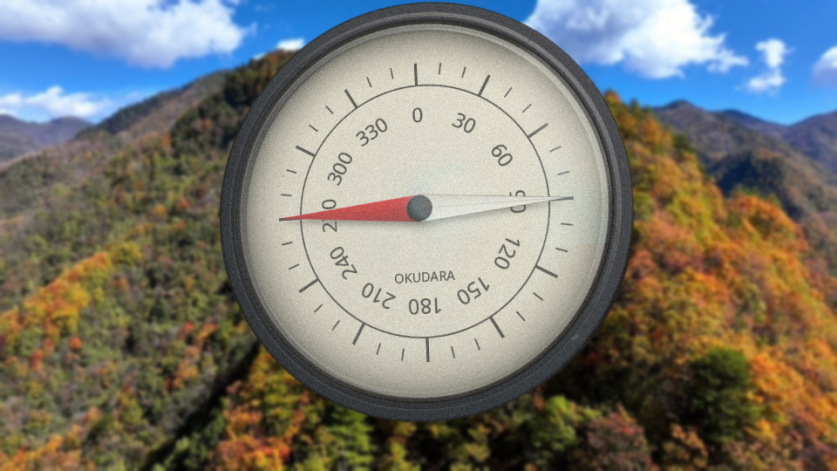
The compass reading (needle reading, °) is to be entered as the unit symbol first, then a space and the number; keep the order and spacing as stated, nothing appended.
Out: ° 270
